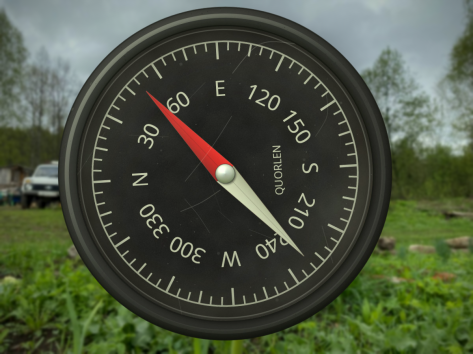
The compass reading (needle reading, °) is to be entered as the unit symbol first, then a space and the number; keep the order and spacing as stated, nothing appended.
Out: ° 50
